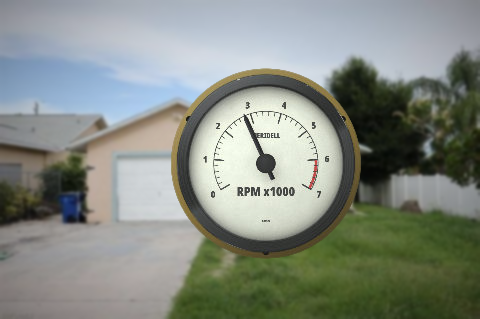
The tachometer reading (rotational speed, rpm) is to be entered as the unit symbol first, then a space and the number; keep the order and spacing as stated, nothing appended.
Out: rpm 2800
